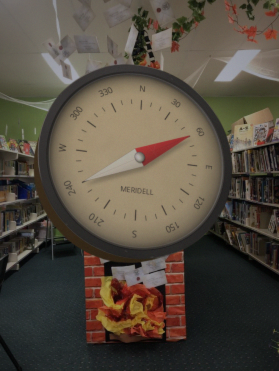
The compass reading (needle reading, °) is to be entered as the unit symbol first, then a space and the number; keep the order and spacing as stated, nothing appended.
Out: ° 60
